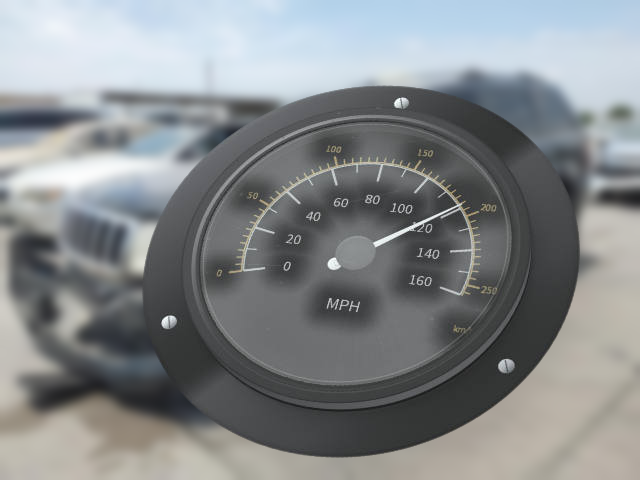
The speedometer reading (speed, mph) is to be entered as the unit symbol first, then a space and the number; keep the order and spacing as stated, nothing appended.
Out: mph 120
